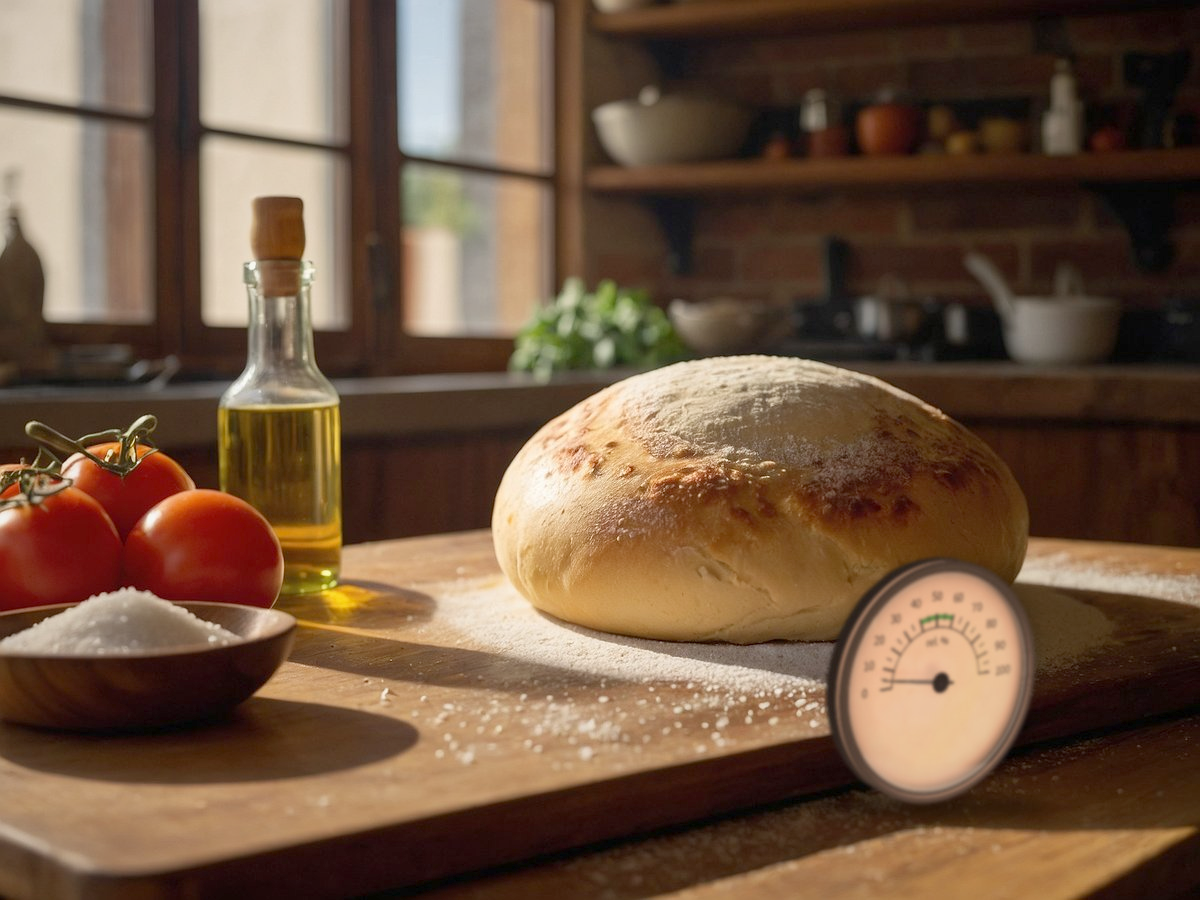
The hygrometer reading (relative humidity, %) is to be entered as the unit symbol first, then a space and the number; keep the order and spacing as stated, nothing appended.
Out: % 5
